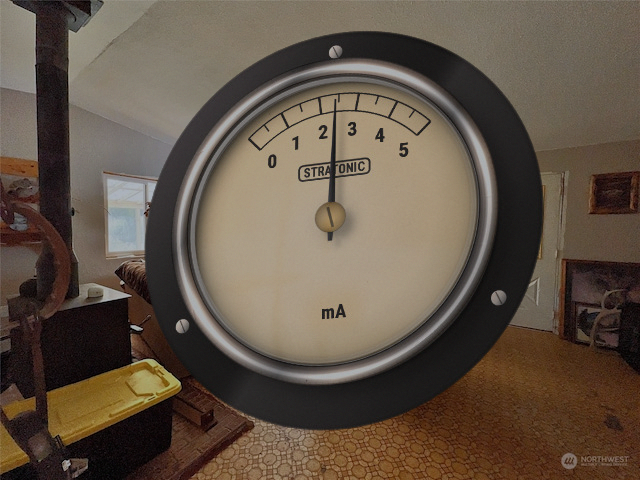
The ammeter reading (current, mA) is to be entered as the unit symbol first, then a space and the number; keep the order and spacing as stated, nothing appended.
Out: mA 2.5
